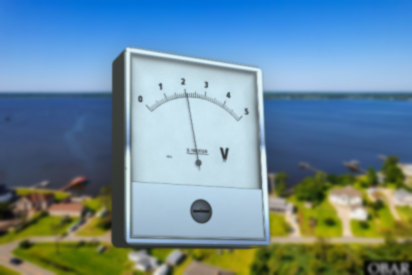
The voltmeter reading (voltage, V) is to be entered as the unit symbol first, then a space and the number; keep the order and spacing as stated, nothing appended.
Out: V 2
